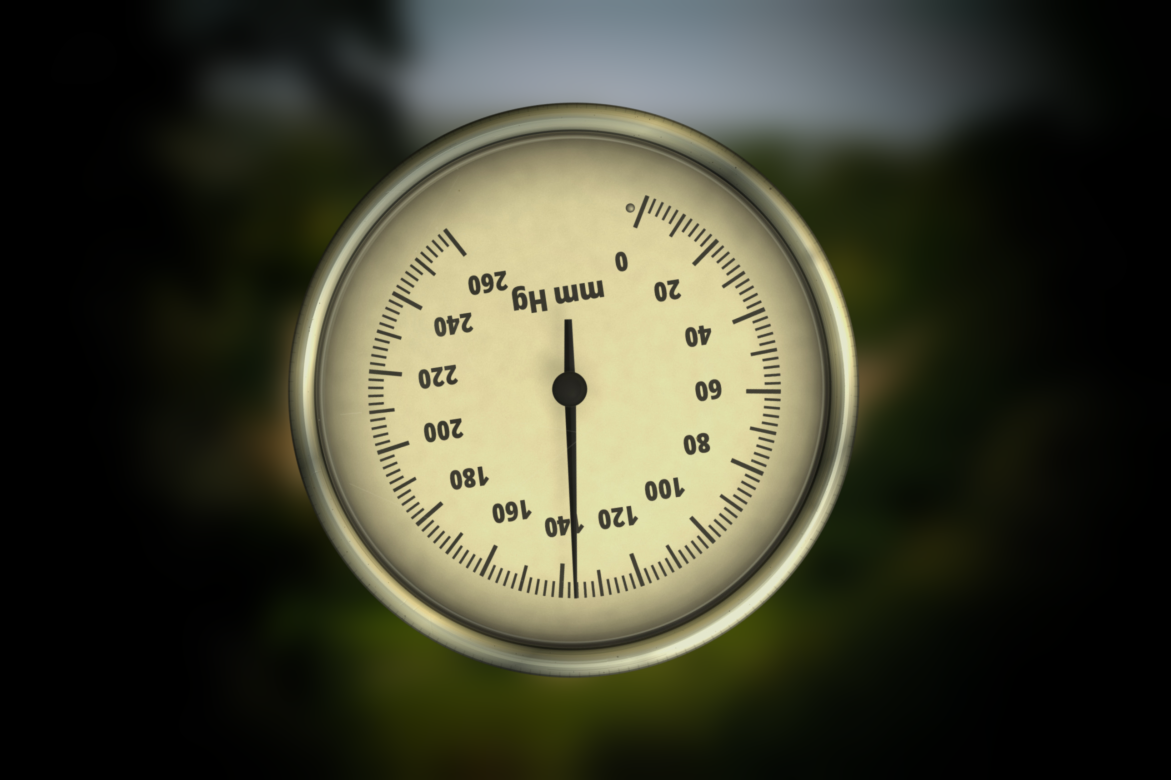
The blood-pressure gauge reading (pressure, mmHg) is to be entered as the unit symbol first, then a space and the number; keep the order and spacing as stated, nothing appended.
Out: mmHg 136
